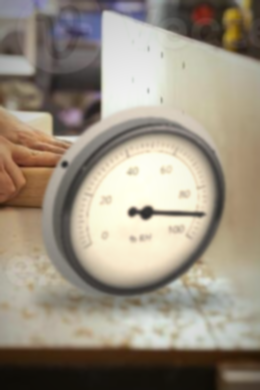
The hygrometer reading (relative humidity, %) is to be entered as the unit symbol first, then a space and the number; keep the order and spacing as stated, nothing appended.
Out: % 90
